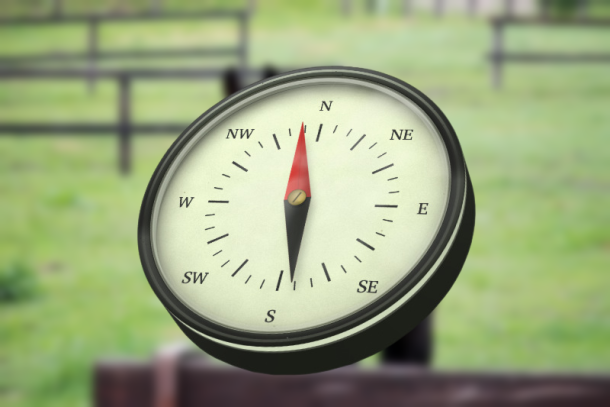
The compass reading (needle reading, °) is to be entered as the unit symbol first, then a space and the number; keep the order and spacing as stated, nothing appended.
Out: ° 350
